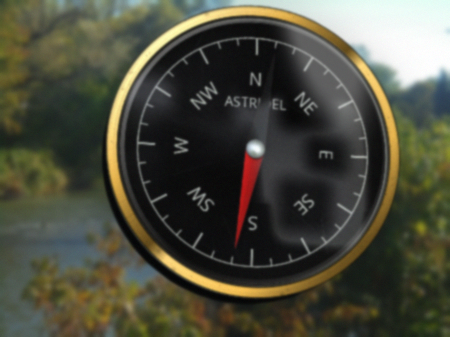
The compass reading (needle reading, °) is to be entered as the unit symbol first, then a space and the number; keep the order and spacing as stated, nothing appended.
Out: ° 190
